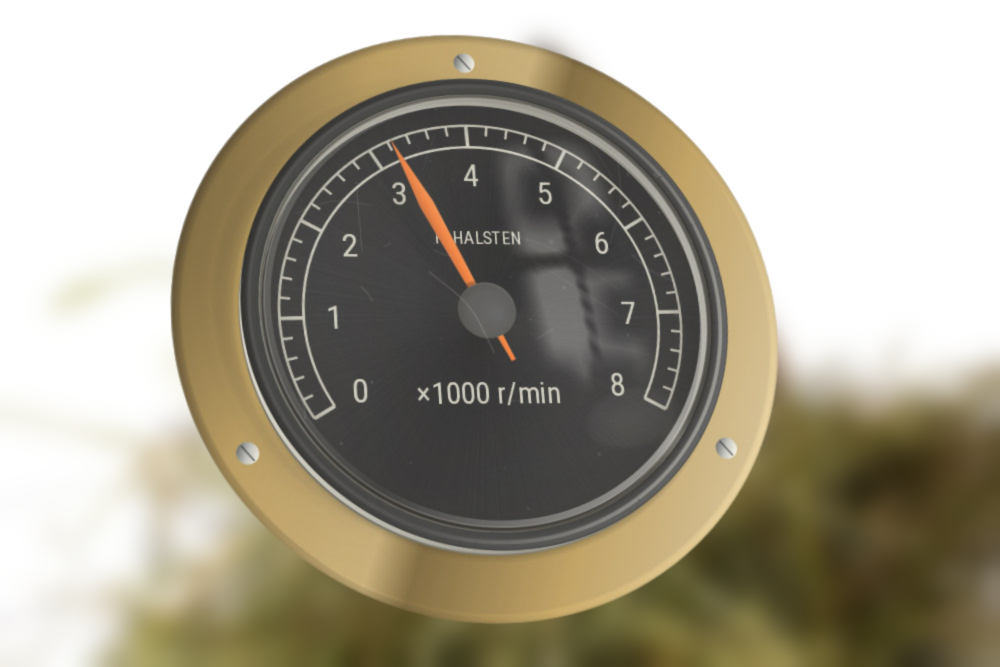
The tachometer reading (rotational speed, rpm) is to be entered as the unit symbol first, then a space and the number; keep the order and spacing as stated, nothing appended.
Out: rpm 3200
